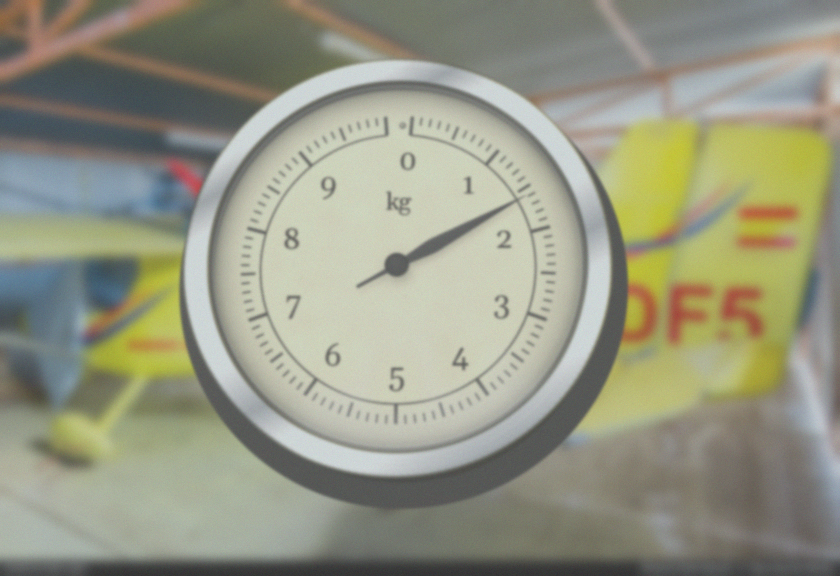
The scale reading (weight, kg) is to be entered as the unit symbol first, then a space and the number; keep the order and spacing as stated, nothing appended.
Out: kg 1.6
